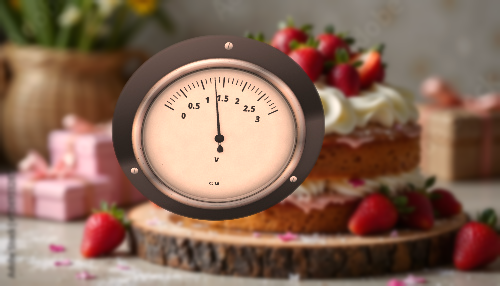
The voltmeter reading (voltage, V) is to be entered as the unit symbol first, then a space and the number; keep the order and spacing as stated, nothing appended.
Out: V 1.3
